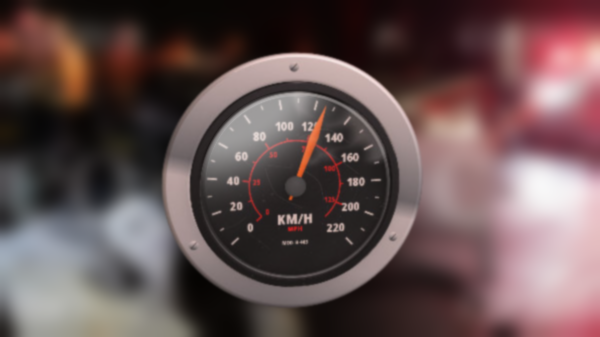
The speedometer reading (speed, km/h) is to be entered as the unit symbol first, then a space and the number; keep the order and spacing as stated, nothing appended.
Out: km/h 125
